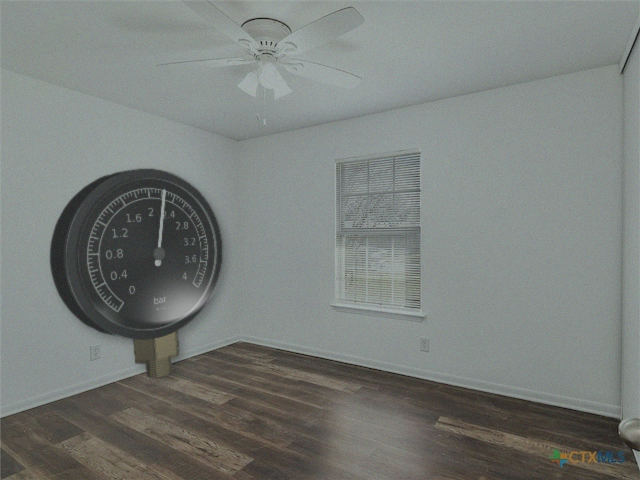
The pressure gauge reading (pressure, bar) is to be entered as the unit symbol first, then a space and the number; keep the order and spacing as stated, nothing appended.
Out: bar 2.2
